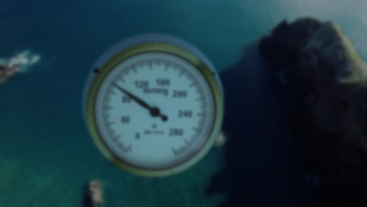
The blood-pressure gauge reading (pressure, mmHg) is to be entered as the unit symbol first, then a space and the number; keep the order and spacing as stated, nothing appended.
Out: mmHg 90
